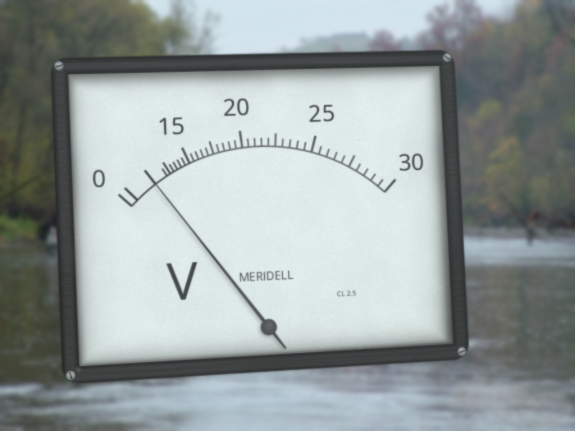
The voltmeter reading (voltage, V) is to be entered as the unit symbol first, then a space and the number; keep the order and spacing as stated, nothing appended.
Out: V 10
